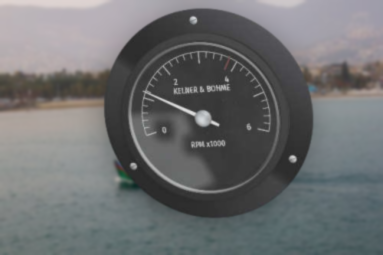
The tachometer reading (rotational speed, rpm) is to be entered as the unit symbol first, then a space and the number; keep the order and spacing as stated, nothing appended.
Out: rpm 1200
